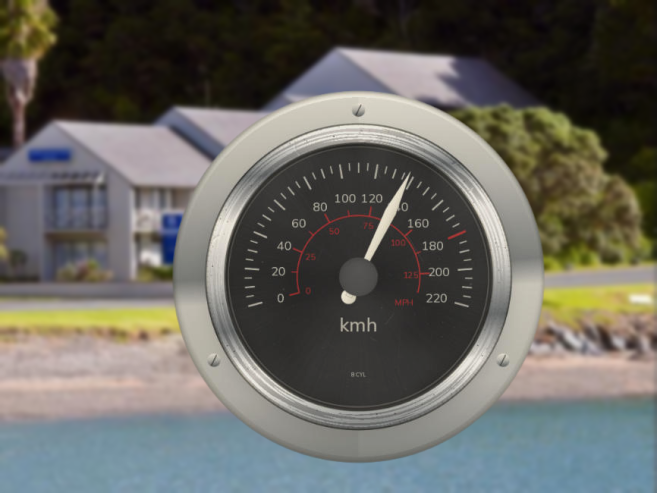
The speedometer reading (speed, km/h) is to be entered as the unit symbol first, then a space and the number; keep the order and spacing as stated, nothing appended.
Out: km/h 137.5
